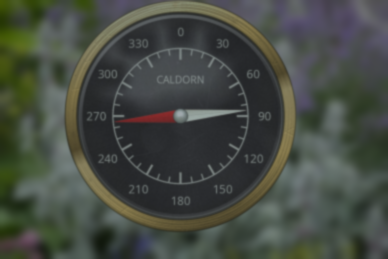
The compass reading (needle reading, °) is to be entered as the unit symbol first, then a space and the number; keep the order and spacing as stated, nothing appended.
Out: ° 265
